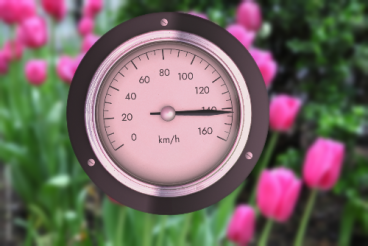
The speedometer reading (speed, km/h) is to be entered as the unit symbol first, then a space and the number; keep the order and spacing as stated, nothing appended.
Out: km/h 142.5
